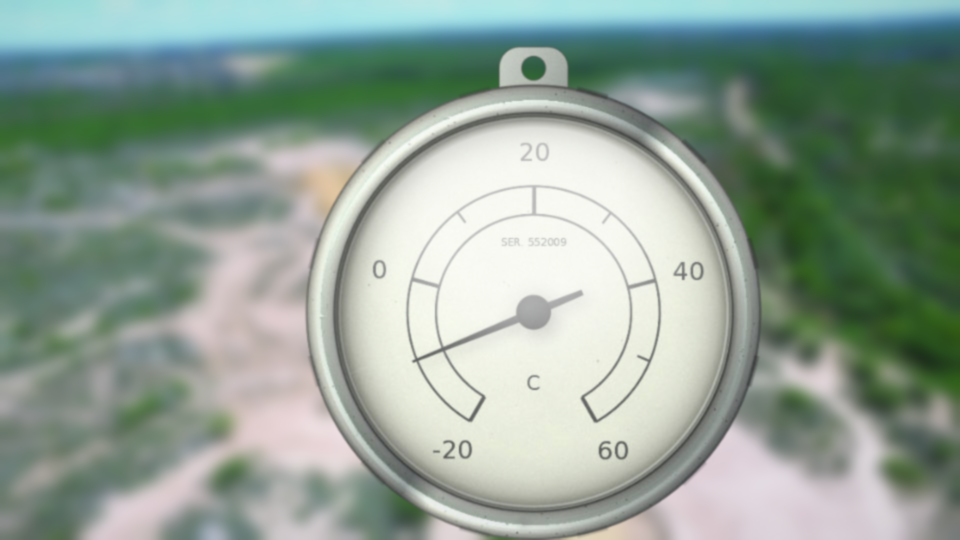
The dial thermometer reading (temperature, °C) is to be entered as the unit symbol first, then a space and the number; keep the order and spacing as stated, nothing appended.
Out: °C -10
